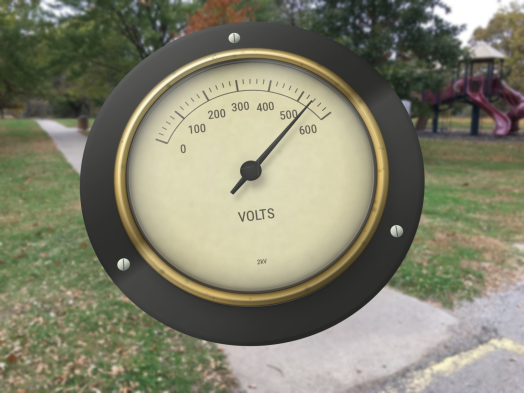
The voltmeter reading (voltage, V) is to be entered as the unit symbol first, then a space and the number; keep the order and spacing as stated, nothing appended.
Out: V 540
